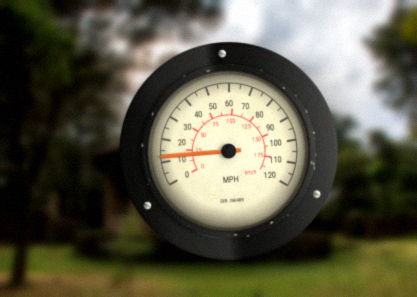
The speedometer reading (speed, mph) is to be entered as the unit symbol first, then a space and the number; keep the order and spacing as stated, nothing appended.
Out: mph 12.5
